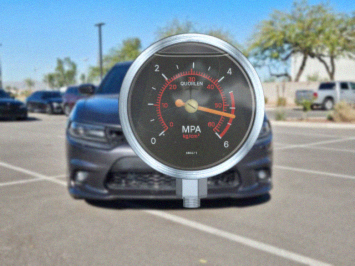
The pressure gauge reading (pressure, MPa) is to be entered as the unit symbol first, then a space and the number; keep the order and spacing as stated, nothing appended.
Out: MPa 5.25
